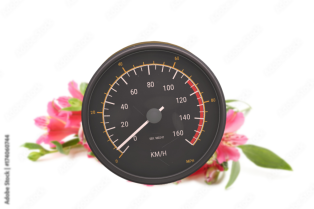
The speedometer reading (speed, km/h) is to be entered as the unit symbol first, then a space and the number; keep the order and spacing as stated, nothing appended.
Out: km/h 5
